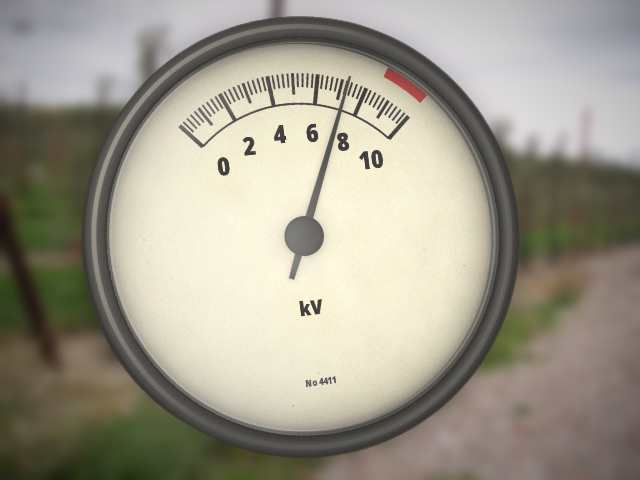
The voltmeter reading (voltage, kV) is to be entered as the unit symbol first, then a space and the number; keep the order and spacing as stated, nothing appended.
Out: kV 7.2
